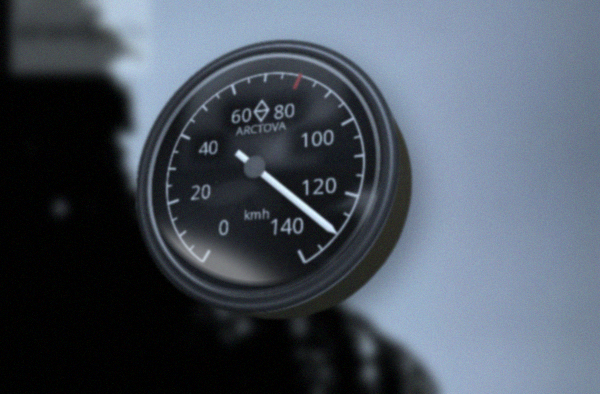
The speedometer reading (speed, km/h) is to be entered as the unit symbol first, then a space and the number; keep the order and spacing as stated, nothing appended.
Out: km/h 130
